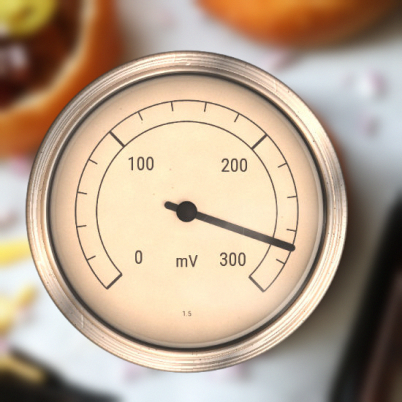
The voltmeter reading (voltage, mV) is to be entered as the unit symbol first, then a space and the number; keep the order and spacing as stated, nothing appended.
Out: mV 270
